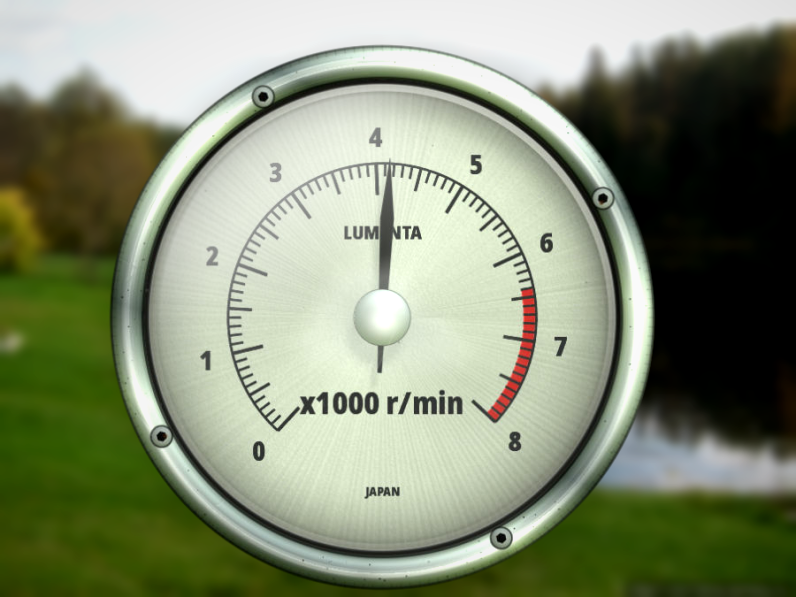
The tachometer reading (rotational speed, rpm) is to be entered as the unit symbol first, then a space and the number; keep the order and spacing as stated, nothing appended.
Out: rpm 4150
